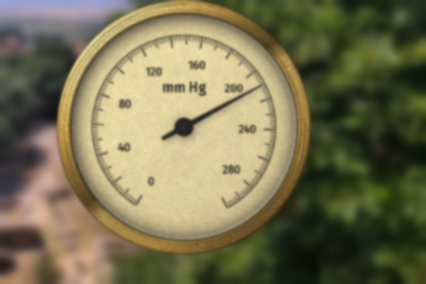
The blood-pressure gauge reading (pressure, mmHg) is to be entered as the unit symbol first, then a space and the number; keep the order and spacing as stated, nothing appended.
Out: mmHg 210
